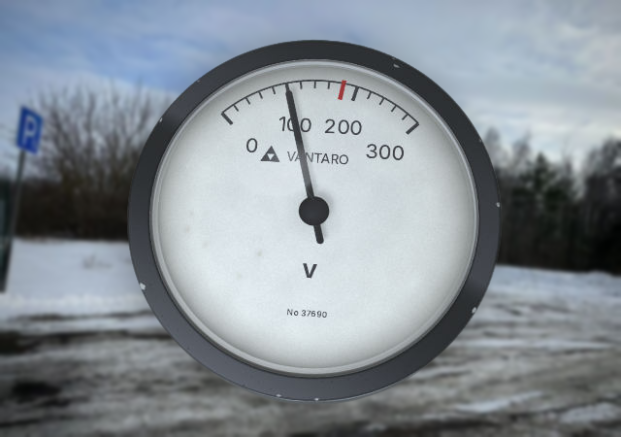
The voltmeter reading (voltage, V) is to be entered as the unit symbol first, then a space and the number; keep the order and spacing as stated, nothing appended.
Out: V 100
